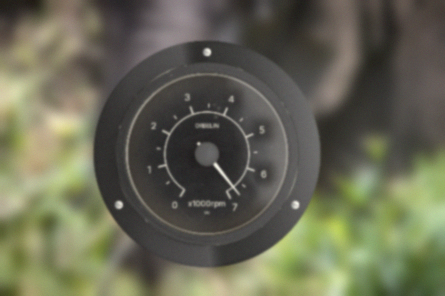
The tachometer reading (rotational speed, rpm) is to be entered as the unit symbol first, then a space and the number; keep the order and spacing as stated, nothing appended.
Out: rpm 6750
